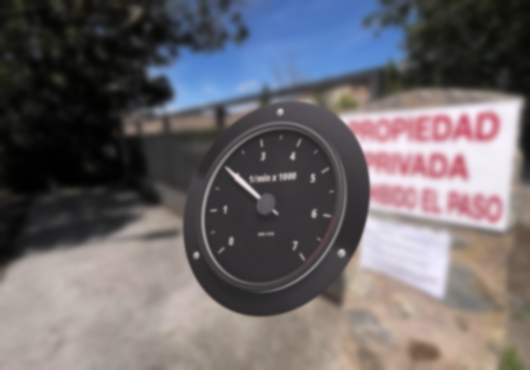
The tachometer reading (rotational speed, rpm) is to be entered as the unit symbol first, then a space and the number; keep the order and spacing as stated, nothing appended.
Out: rpm 2000
